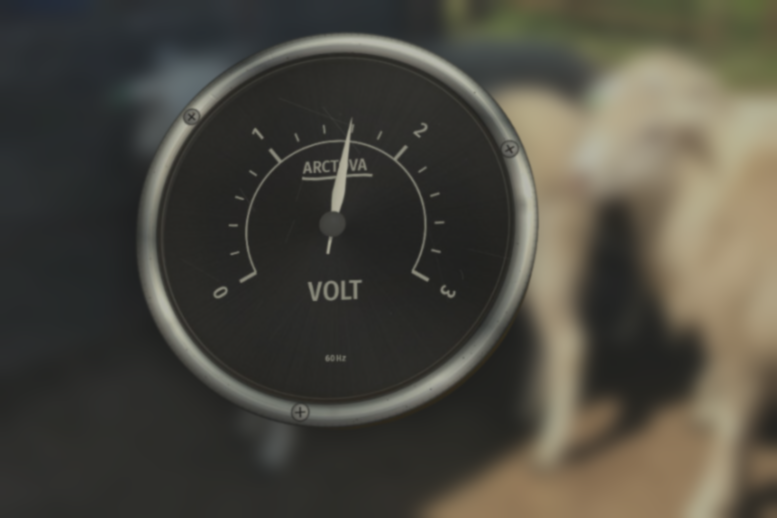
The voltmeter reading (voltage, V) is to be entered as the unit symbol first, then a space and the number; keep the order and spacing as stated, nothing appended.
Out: V 1.6
